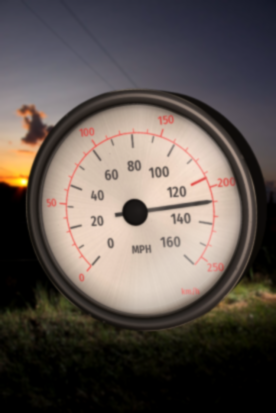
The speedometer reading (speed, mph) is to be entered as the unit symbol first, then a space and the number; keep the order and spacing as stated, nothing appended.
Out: mph 130
